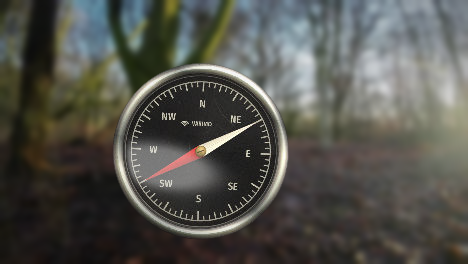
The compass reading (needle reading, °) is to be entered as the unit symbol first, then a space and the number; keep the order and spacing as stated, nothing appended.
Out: ° 240
